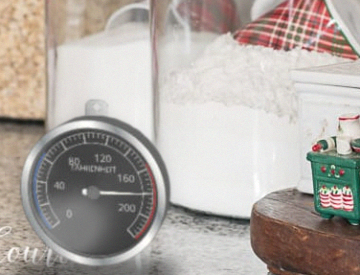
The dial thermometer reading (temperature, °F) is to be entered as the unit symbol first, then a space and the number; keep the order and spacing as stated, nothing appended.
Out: °F 180
